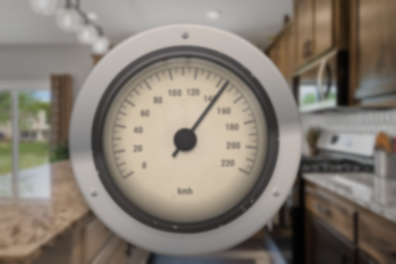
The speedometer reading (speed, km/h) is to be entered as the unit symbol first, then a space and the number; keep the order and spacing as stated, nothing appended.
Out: km/h 145
